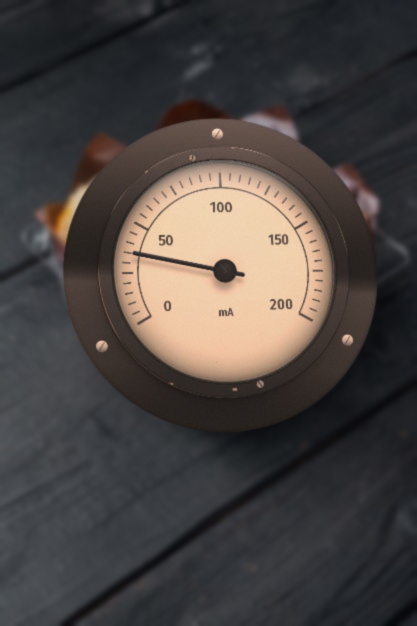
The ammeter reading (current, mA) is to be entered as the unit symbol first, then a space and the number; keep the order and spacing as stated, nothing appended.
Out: mA 35
